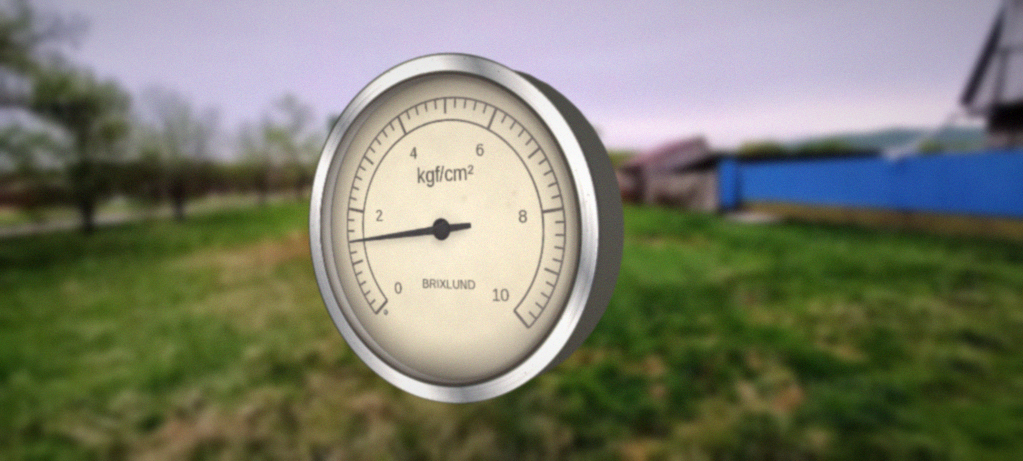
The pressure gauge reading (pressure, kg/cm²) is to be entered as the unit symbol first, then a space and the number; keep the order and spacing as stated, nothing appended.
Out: kg/cm² 1.4
